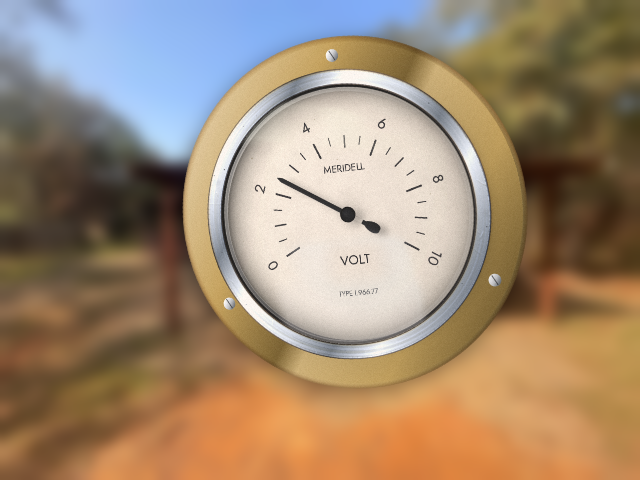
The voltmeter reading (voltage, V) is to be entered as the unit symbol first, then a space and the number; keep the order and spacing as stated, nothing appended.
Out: V 2.5
